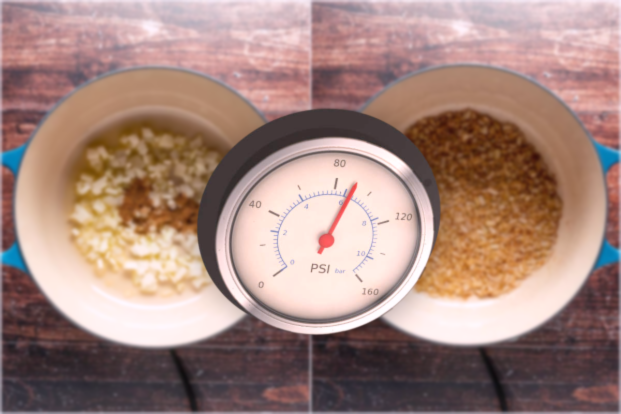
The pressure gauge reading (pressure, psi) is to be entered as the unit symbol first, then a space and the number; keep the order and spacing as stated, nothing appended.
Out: psi 90
